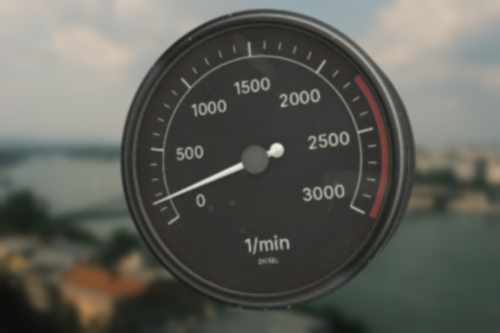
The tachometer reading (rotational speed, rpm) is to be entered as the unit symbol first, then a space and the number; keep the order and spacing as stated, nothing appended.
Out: rpm 150
